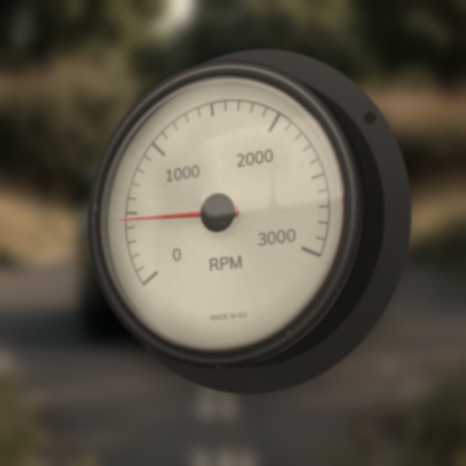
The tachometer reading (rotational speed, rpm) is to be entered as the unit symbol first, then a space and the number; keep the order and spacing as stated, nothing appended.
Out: rpm 450
